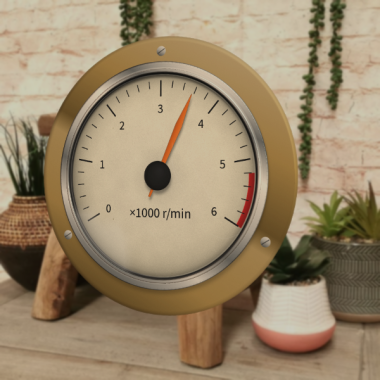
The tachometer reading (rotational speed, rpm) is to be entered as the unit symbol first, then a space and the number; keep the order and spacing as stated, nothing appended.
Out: rpm 3600
